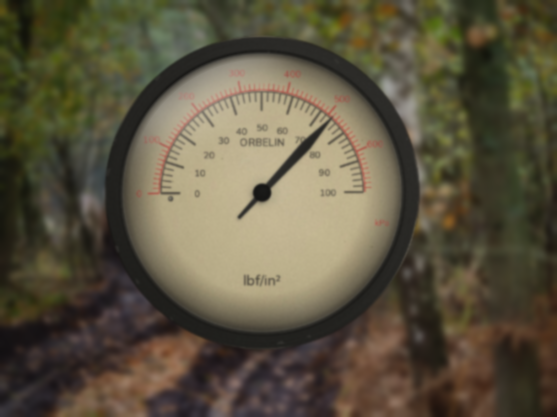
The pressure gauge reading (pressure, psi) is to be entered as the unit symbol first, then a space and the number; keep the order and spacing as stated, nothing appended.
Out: psi 74
